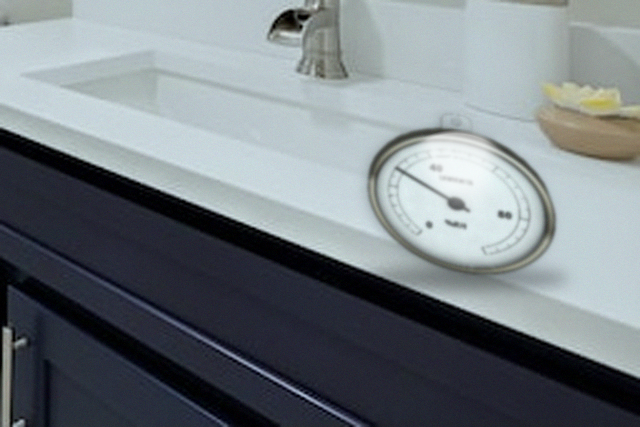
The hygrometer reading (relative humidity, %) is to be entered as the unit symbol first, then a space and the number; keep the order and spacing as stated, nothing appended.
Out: % 28
